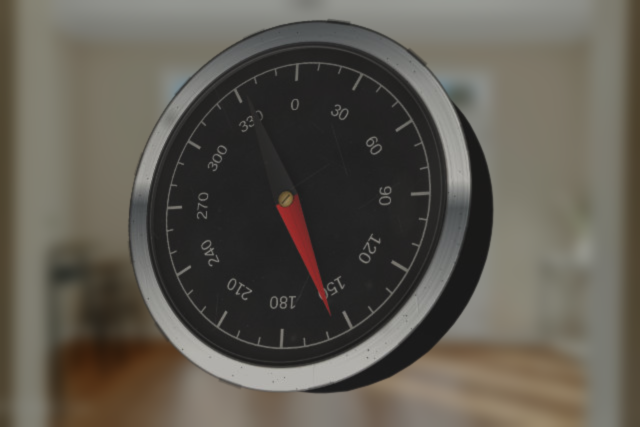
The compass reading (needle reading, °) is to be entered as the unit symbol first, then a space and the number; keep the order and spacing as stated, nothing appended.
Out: ° 155
